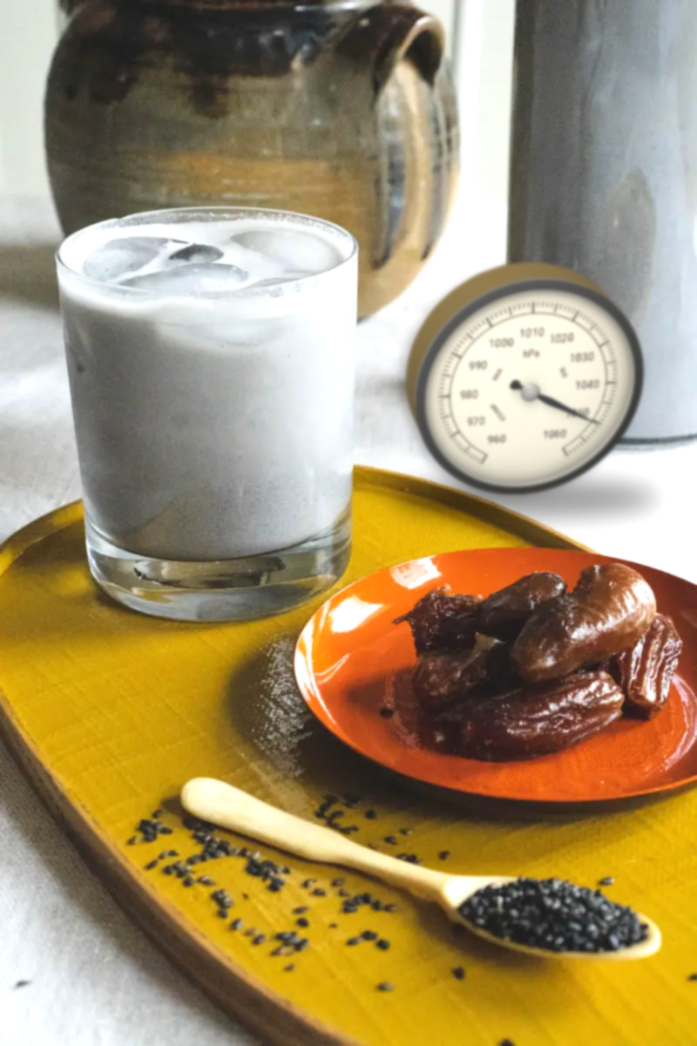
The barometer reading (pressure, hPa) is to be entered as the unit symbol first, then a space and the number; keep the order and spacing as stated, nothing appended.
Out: hPa 1050
